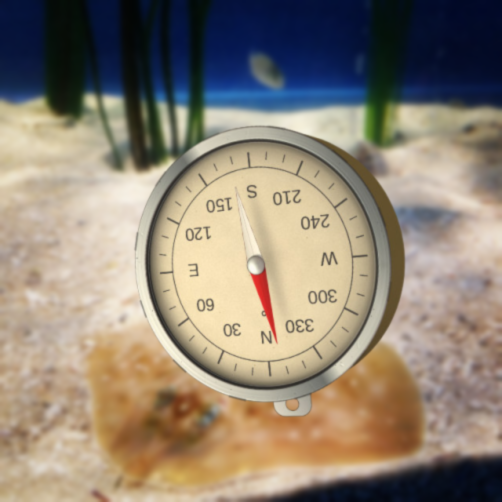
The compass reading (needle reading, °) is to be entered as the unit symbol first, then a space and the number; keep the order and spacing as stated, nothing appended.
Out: ° 350
